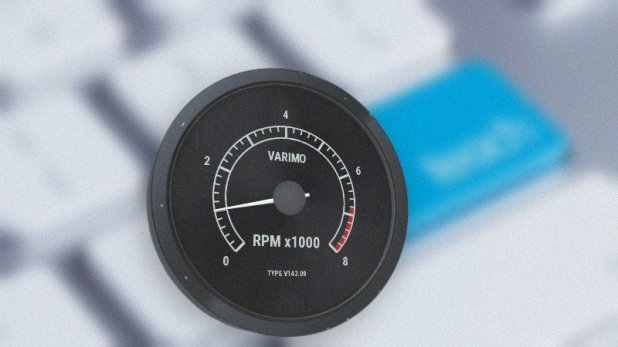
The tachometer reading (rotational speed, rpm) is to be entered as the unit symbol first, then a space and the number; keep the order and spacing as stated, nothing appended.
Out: rpm 1000
